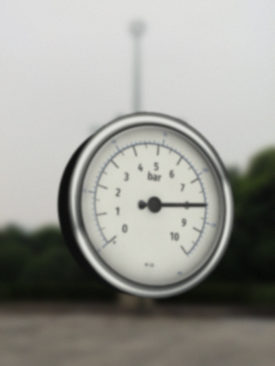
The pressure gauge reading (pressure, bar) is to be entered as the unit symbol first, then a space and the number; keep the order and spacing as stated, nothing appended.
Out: bar 8
